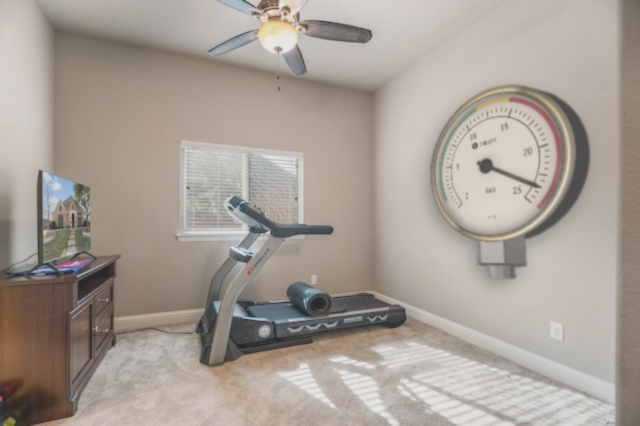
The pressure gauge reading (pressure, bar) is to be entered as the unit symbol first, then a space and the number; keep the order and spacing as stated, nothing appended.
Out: bar 23.5
